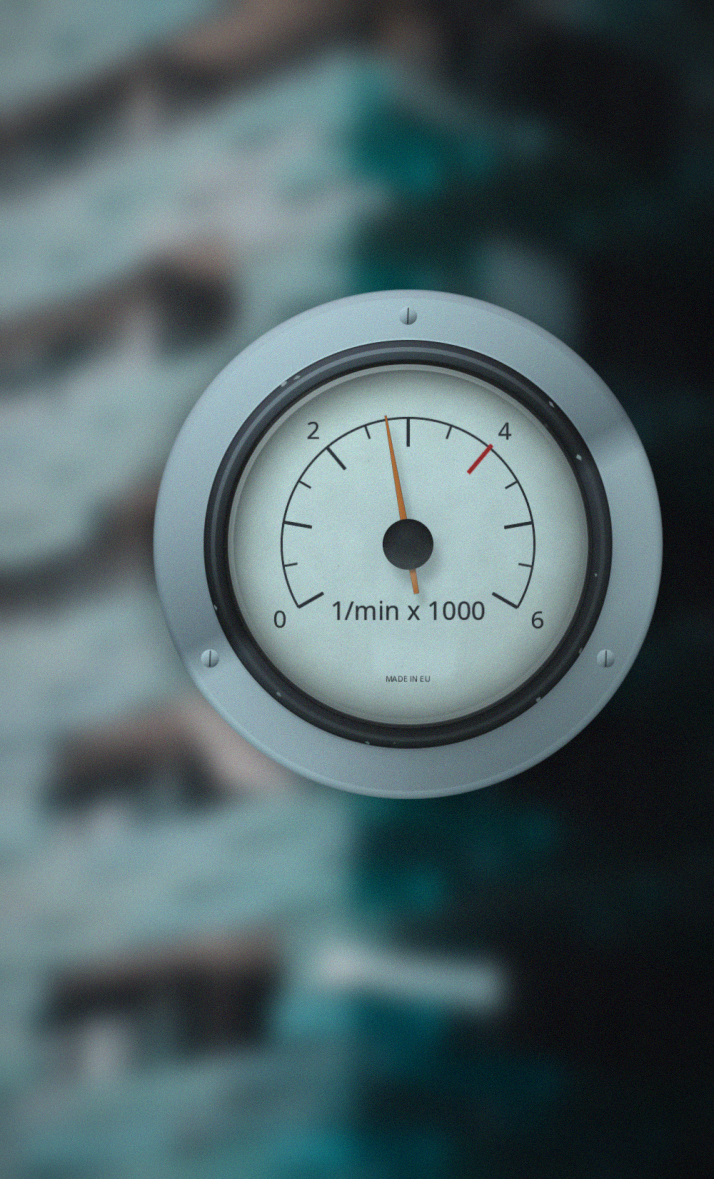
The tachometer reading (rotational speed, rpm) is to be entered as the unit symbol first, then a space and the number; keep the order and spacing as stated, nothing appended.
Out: rpm 2750
